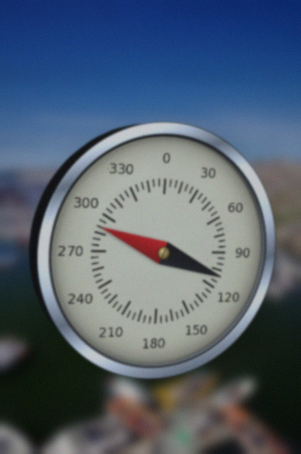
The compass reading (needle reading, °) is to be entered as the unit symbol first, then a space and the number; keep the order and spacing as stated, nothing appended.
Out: ° 290
